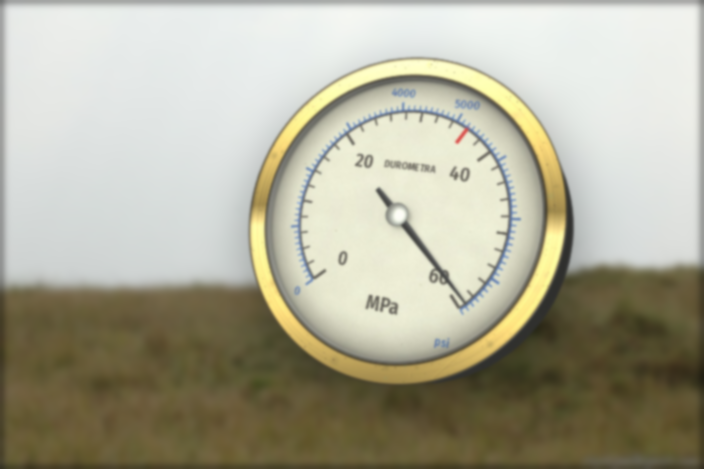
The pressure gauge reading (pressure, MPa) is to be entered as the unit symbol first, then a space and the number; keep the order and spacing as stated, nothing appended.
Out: MPa 59
